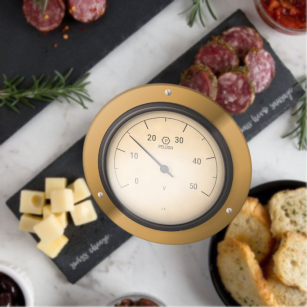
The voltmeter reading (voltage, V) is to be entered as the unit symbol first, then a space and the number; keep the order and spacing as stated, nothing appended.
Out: V 15
